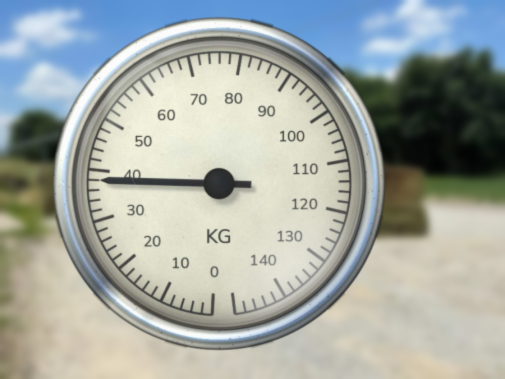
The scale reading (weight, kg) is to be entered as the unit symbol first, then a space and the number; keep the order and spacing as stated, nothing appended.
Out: kg 38
